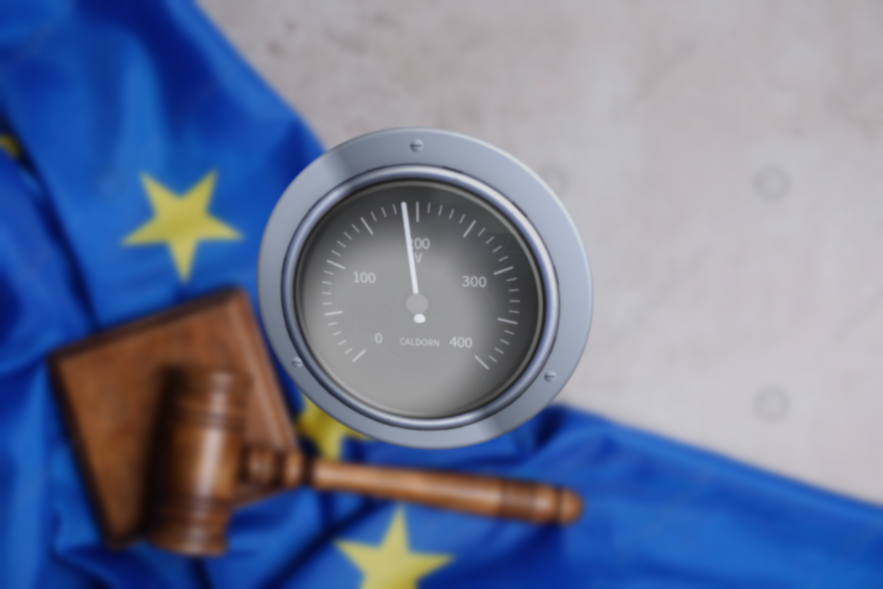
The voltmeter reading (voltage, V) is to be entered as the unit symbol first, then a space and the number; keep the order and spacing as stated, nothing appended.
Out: V 190
